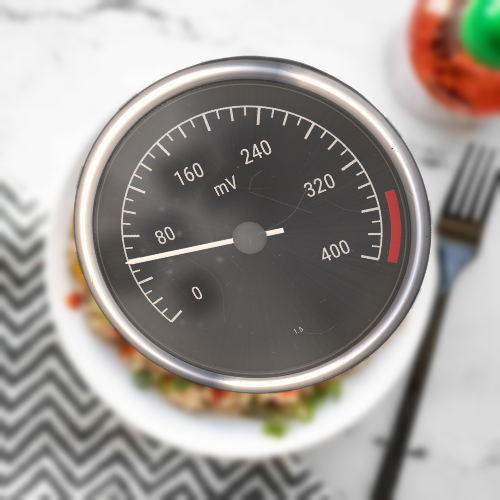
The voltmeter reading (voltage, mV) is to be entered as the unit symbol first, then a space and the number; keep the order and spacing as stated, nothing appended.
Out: mV 60
